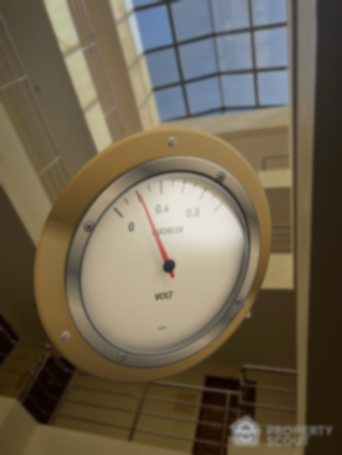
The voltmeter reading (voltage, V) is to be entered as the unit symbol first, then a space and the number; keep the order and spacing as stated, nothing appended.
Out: V 0.2
